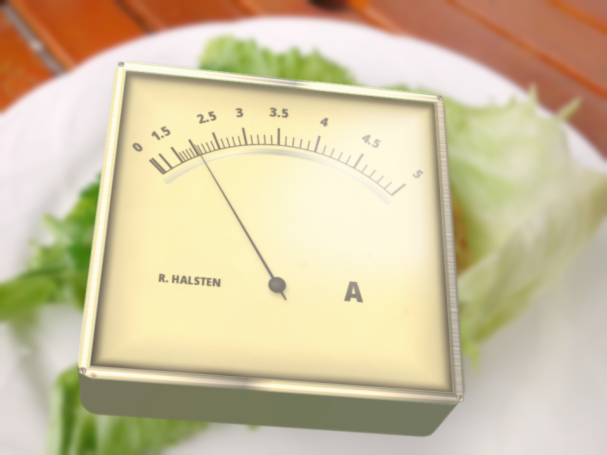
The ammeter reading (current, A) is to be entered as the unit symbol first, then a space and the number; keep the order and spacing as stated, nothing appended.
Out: A 2
